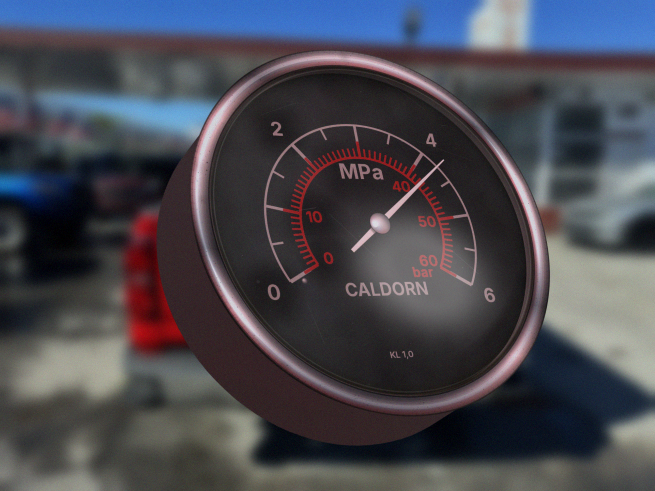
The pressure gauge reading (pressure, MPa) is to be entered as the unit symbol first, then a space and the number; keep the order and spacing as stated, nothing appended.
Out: MPa 4.25
